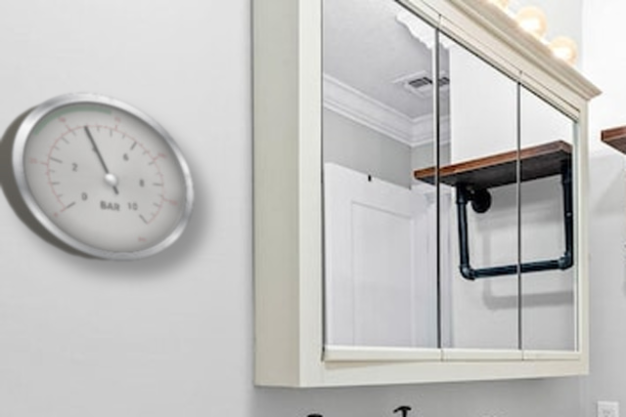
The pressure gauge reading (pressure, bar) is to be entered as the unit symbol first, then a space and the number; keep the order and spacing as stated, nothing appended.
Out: bar 4
